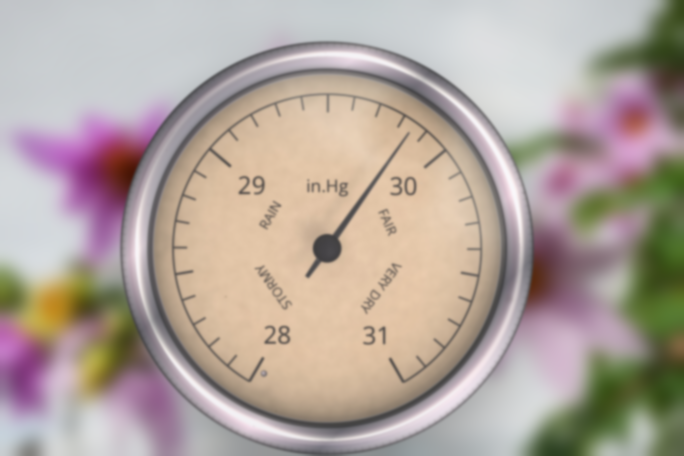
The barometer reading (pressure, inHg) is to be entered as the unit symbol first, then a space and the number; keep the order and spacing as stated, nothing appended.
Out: inHg 29.85
